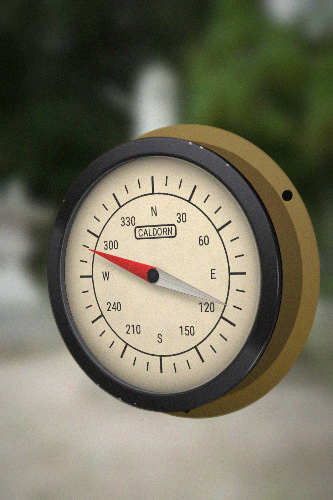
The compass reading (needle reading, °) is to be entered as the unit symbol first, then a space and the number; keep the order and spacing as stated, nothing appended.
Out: ° 290
